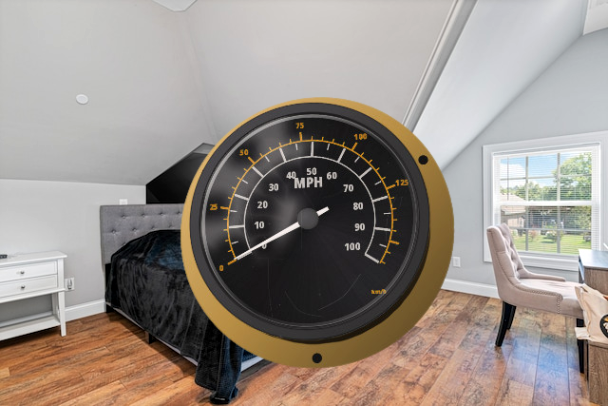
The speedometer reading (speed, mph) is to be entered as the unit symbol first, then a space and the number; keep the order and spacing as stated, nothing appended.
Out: mph 0
